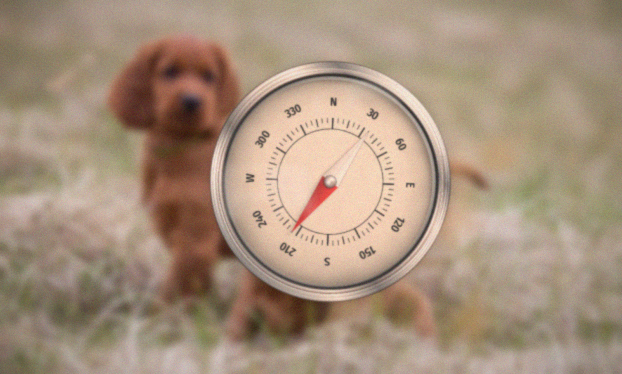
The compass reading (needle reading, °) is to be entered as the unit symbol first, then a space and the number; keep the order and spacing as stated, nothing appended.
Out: ° 215
